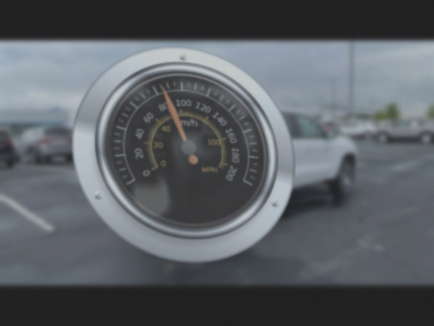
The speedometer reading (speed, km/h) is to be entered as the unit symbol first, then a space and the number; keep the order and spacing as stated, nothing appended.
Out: km/h 85
